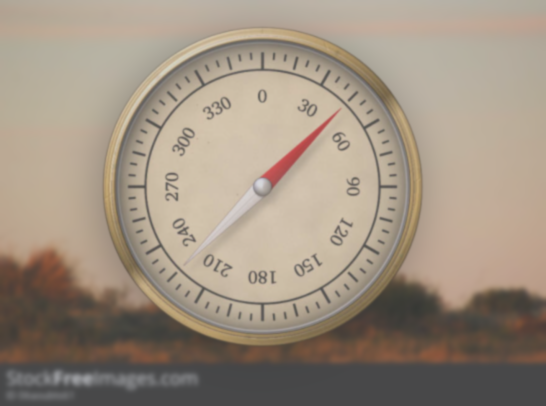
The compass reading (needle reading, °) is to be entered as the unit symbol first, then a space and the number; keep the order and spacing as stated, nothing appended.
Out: ° 45
